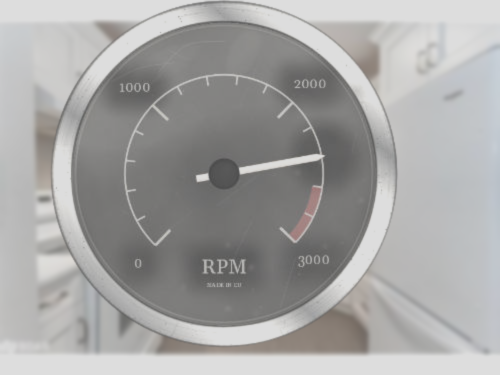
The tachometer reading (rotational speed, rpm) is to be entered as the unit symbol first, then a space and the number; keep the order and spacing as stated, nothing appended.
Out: rpm 2400
